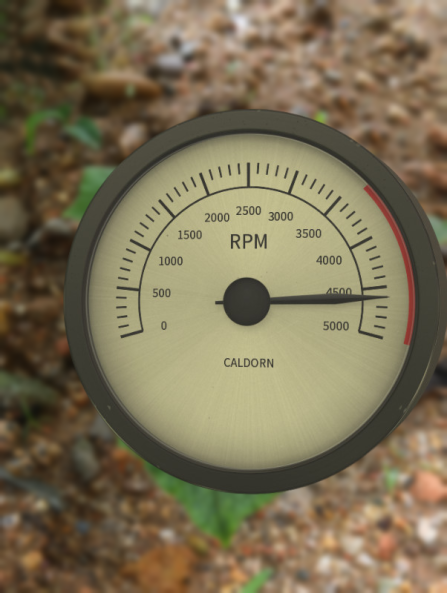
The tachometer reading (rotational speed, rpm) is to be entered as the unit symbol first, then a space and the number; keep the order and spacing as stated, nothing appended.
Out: rpm 4600
